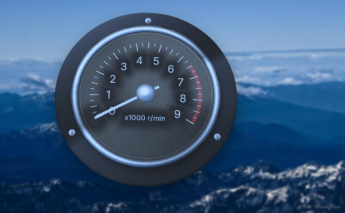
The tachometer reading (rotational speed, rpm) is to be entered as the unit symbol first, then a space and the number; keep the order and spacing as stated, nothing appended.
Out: rpm 0
